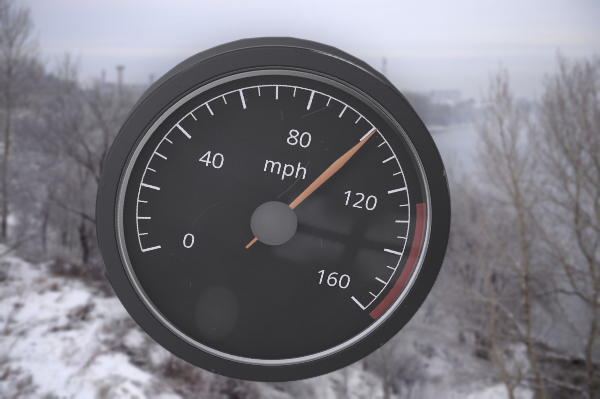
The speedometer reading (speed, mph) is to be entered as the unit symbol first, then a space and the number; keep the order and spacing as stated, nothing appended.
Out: mph 100
